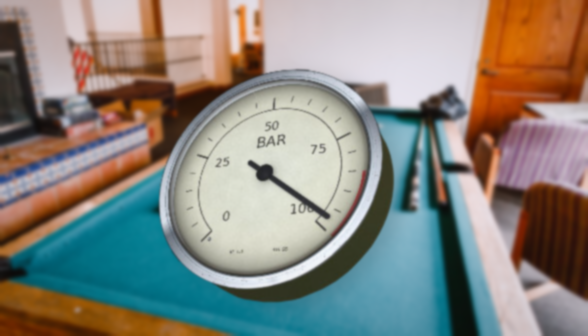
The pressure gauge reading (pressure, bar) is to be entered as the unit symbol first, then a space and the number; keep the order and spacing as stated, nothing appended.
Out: bar 97.5
